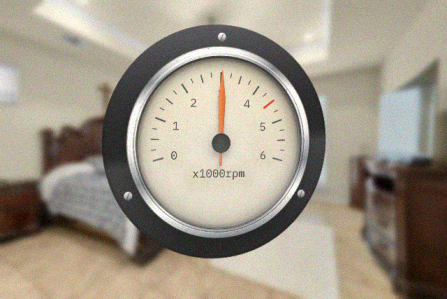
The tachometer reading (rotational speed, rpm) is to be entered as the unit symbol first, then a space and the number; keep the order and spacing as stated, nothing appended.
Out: rpm 3000
